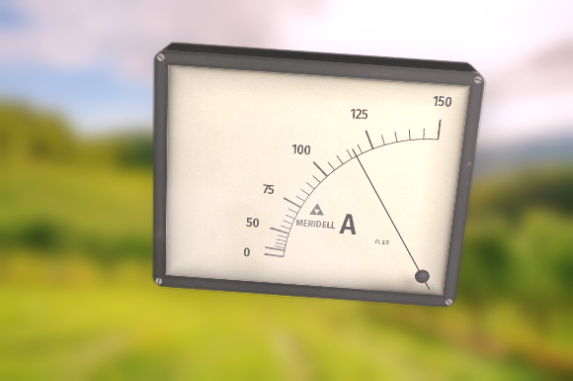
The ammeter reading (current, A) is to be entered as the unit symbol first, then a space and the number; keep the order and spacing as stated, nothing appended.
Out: A 117.5
